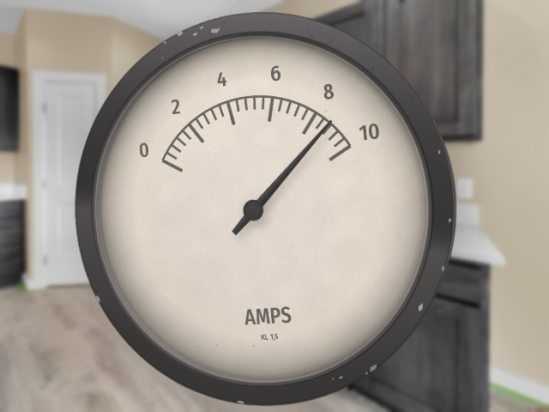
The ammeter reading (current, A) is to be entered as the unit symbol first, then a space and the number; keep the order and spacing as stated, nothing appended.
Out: A 8.8
